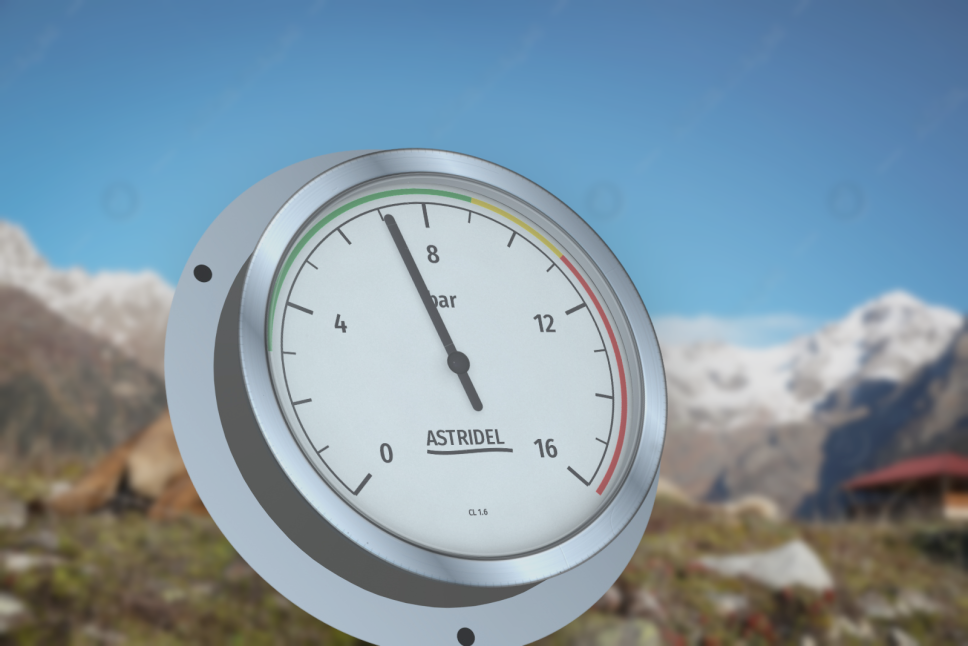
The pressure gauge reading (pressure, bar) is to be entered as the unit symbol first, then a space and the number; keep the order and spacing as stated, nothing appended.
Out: bar 7
